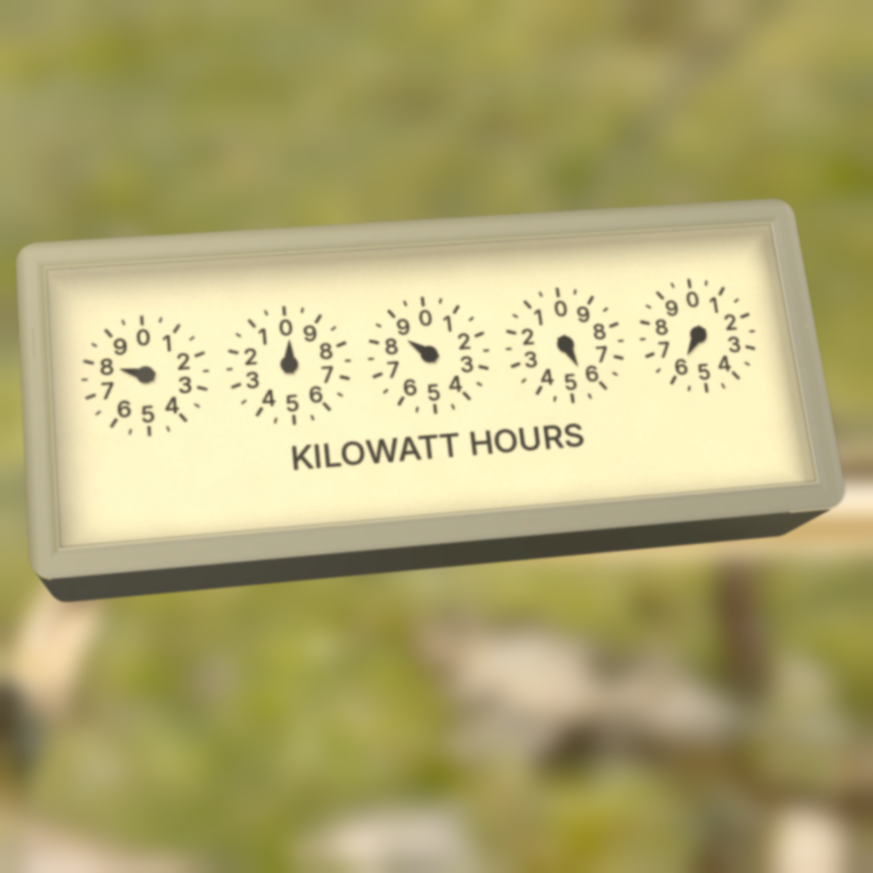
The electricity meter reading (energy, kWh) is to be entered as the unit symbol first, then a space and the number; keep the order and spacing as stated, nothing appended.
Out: kWh 79856
